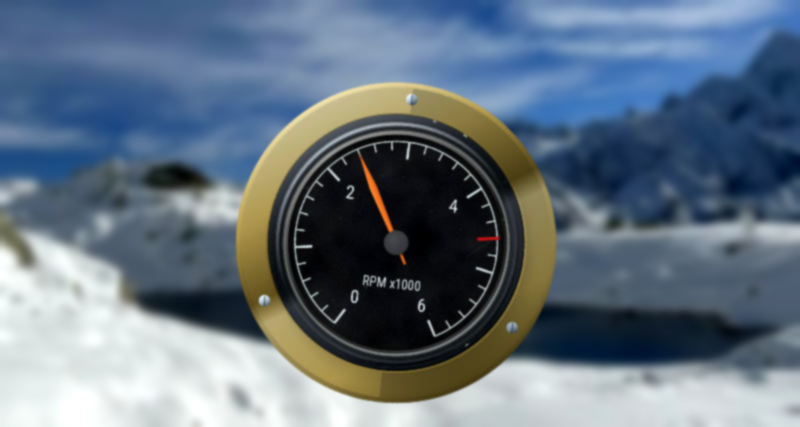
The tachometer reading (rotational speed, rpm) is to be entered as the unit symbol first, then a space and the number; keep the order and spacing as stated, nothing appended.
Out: rpm 2400
